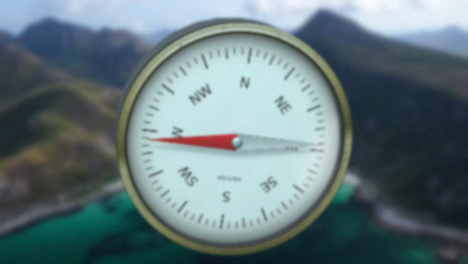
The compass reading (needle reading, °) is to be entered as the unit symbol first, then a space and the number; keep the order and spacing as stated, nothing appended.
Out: ° 265
